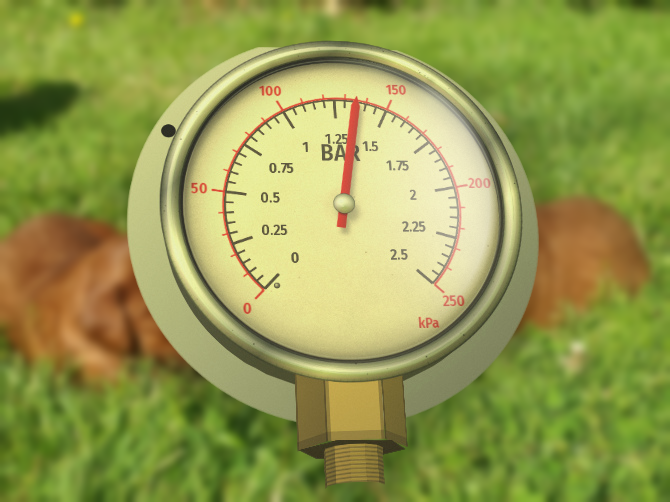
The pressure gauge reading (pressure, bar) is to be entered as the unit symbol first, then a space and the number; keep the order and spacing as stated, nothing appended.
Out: bar 1.35
